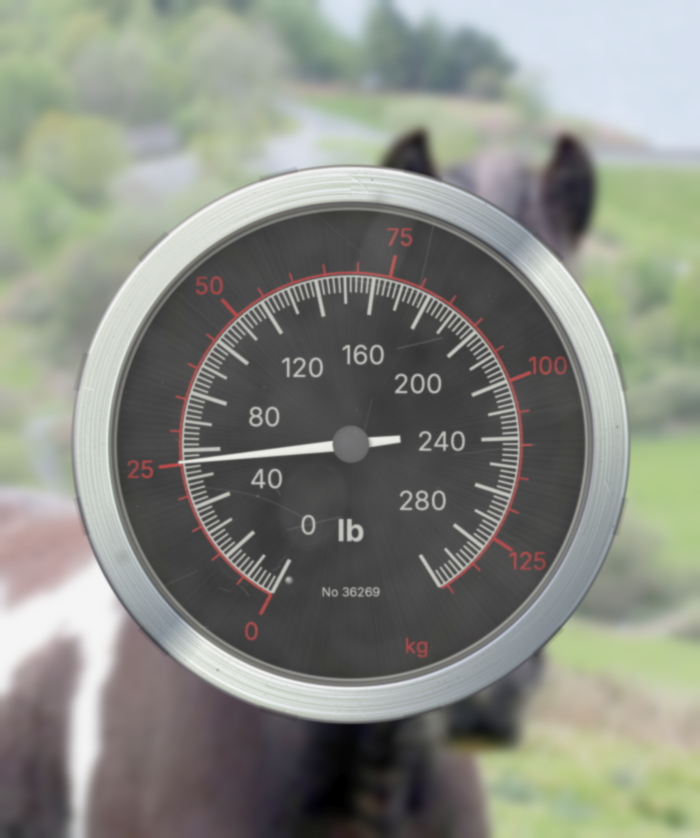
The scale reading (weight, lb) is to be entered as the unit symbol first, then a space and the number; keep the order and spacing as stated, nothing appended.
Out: lb 56
